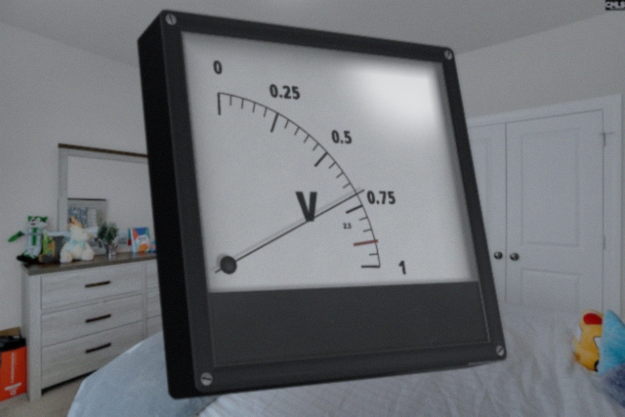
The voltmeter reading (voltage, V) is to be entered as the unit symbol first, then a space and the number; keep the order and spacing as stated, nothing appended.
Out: V 0.7
